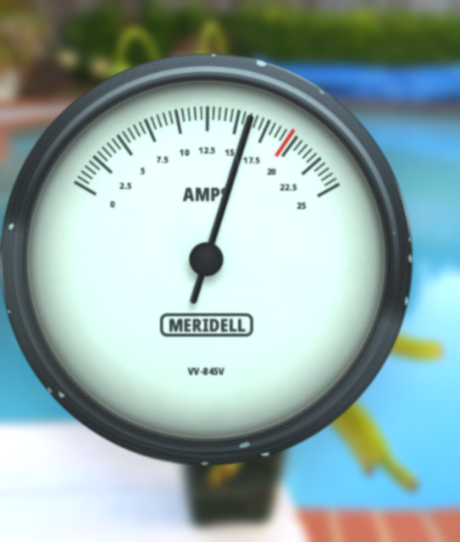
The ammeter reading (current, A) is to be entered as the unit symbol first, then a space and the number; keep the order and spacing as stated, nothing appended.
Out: A 16
